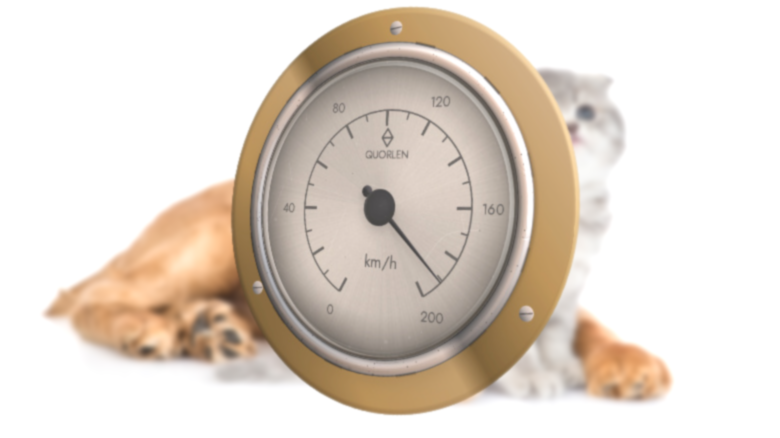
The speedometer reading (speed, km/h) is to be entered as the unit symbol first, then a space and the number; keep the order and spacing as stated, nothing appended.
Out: km/h 190
